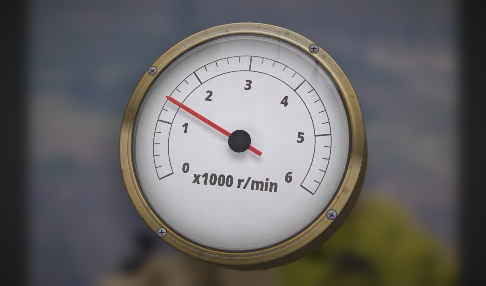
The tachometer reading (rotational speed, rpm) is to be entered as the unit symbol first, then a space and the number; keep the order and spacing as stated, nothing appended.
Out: rpm 1400
